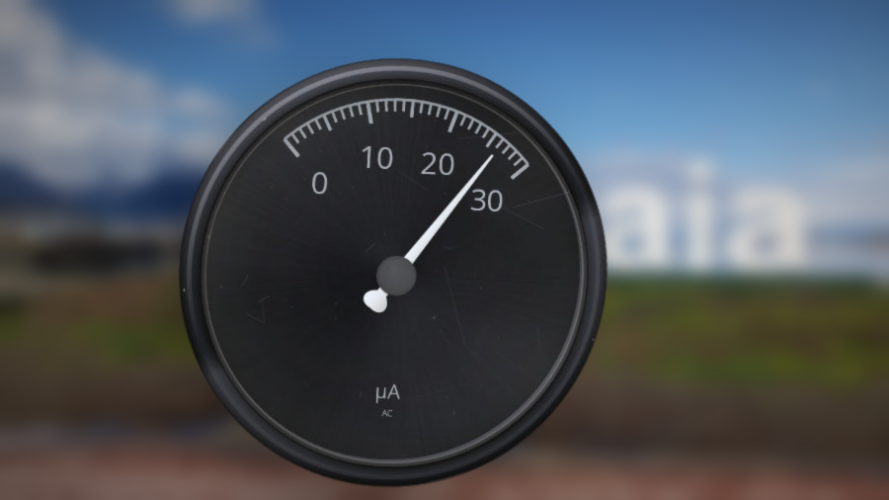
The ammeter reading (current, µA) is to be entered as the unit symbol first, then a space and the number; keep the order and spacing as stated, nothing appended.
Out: µA 26
